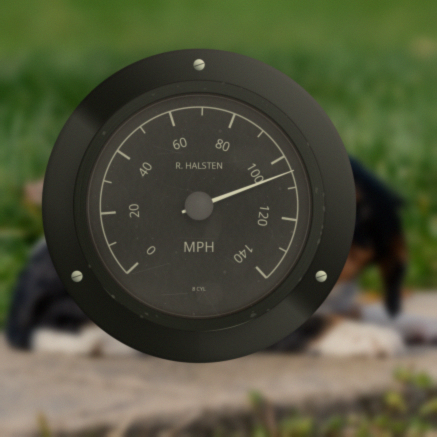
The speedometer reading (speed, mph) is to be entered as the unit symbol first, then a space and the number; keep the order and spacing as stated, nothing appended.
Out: mph 105
